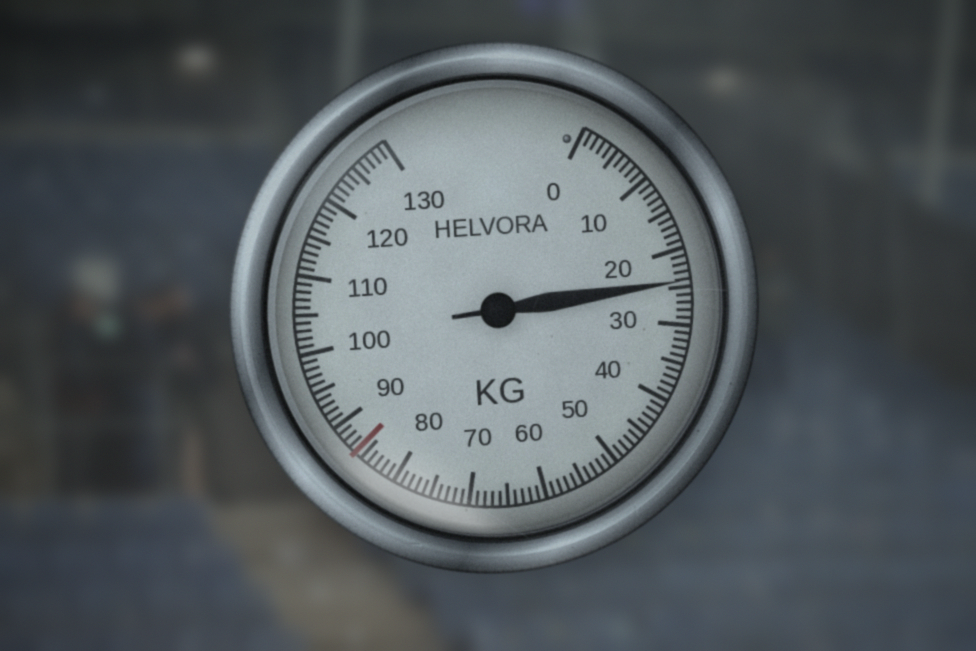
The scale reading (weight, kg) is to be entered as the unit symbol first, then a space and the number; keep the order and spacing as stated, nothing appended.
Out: kg 24
